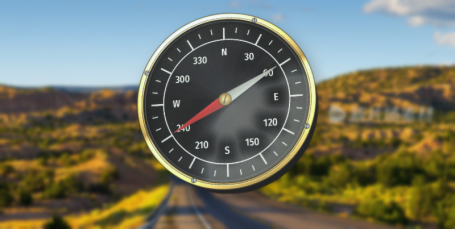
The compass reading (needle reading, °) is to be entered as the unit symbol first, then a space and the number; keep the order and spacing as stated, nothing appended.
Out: ° 240
